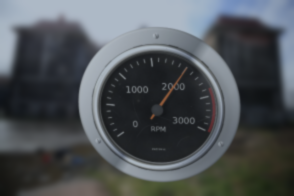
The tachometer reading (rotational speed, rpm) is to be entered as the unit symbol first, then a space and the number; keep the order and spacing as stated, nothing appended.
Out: rpm 2000
